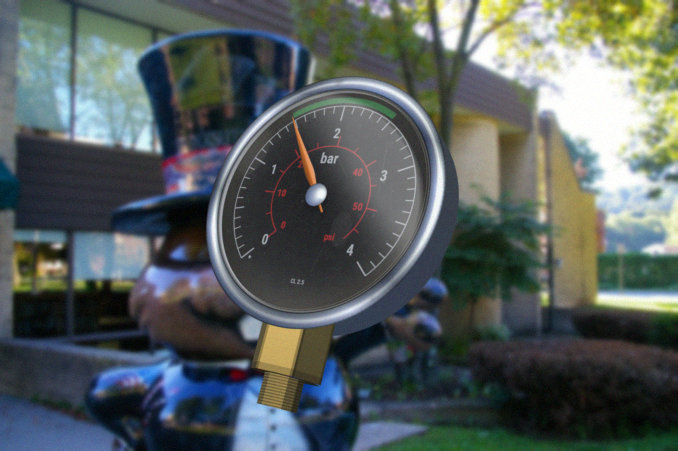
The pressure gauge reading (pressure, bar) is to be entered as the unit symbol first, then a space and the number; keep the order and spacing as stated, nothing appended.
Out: bar 1.5
